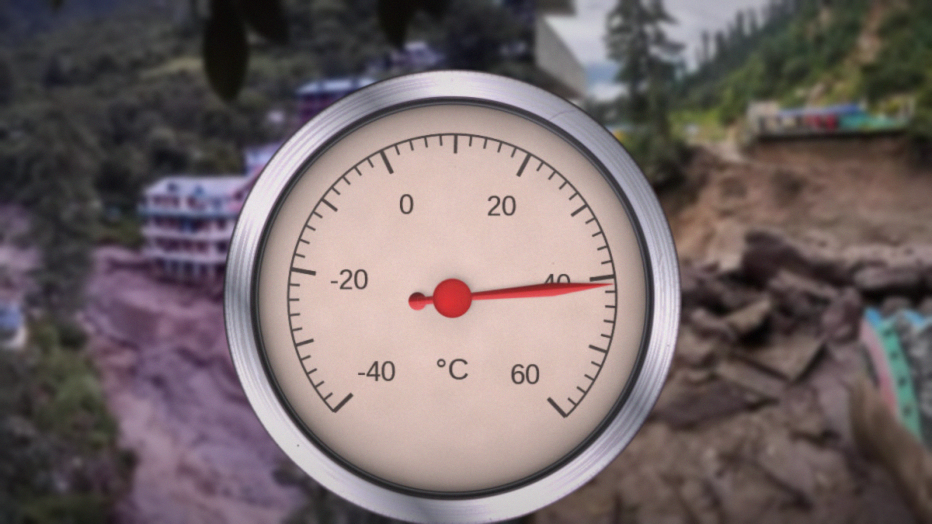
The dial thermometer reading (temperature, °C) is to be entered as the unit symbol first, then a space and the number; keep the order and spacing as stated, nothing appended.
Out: °C 41
